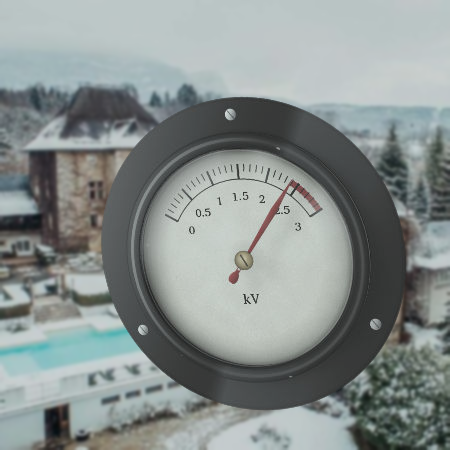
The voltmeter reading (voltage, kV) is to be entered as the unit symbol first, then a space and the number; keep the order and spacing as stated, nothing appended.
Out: kV 2.4
